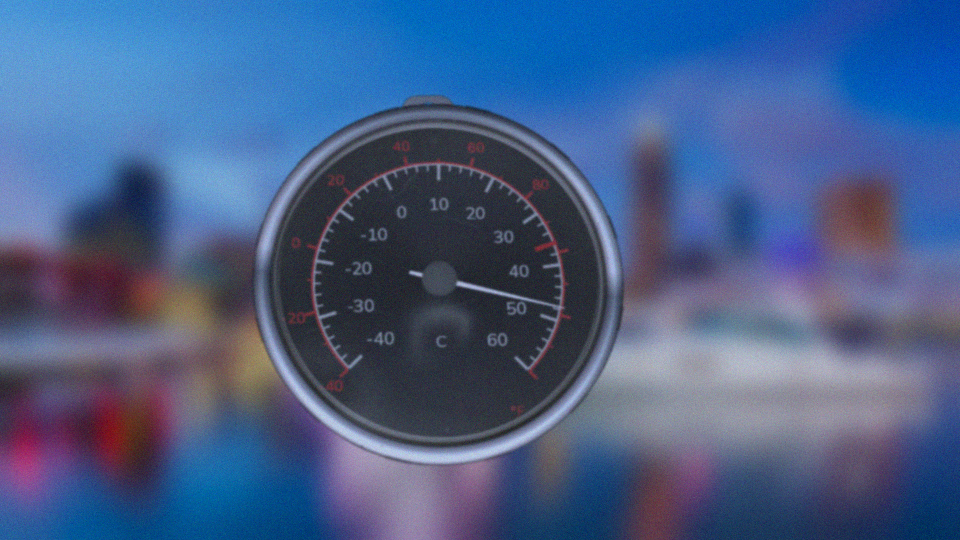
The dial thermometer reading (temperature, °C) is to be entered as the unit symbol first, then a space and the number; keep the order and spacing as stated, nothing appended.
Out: °C 48
